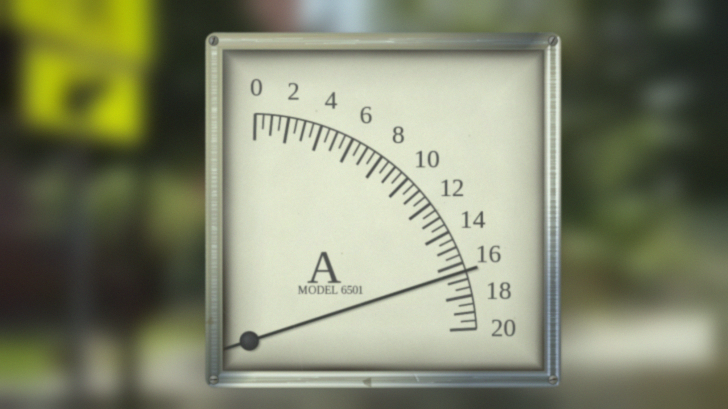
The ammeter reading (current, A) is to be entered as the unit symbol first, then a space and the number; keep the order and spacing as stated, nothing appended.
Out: A 16.5
